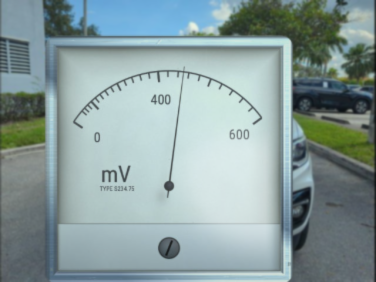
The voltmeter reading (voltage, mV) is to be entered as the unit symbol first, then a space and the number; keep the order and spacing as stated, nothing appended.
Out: mV 450
